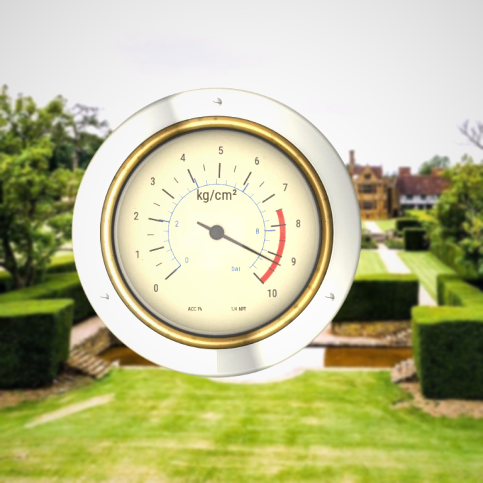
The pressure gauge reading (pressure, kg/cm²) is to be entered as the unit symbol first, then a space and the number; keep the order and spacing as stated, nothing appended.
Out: kg/cm² 9.25
